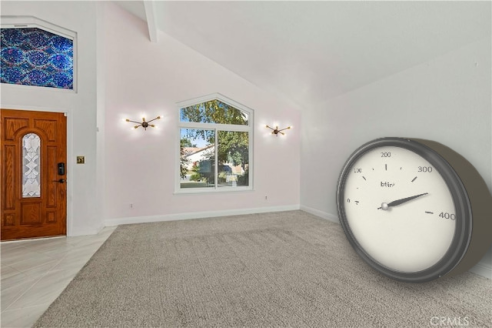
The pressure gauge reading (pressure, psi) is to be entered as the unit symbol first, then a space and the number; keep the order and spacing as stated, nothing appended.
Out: psi 350
